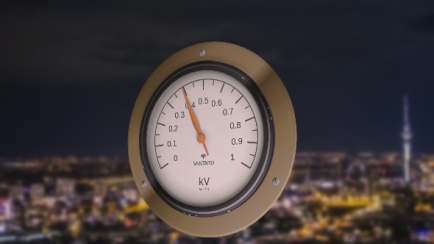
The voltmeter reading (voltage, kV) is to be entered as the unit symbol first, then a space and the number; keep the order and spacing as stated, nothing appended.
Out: kV 0.4
